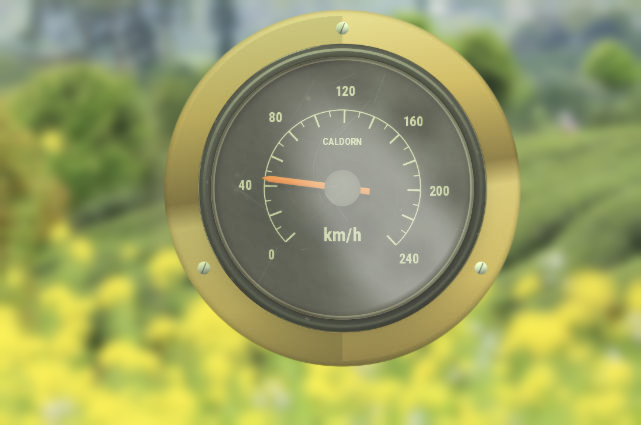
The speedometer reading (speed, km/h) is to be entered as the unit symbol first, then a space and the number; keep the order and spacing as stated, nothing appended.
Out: km/h 45
